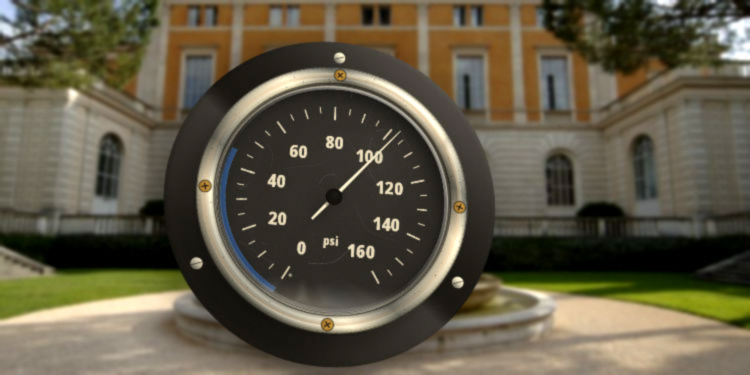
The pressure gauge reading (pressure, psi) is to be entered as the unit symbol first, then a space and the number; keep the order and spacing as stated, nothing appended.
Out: psi 102.5
